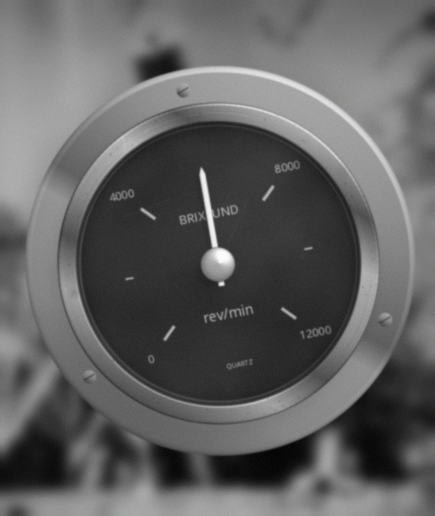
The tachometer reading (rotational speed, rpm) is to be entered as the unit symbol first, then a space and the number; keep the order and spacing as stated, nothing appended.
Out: rpm 6000
